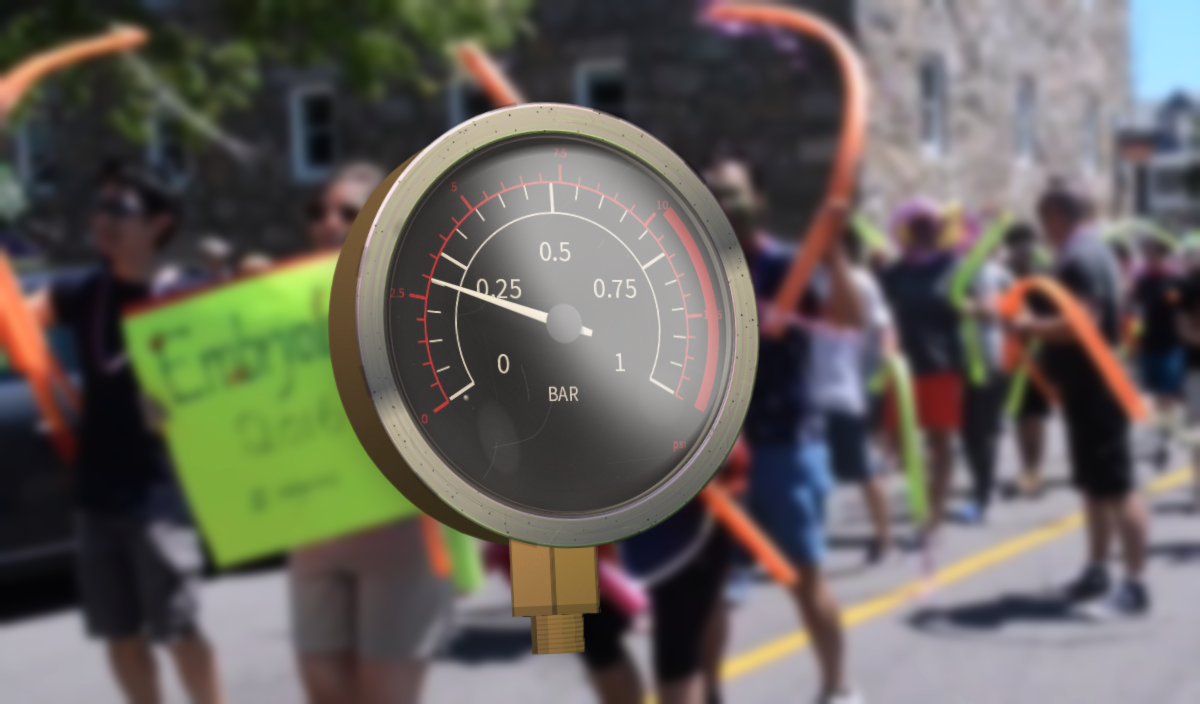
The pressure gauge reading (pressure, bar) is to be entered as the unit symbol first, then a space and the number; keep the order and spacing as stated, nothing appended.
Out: bar 0.2
